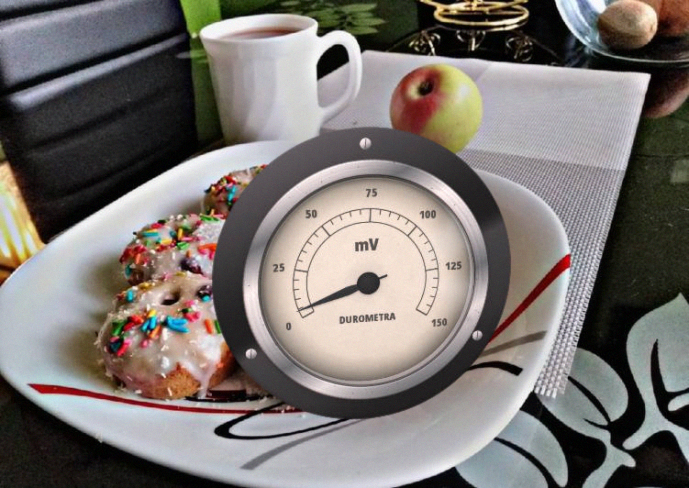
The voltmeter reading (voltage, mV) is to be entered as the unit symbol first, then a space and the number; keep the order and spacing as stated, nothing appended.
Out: mV 5
